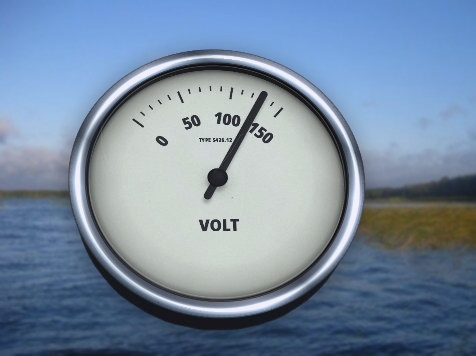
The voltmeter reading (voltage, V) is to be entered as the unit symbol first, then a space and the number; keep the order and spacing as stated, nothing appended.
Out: V 130
